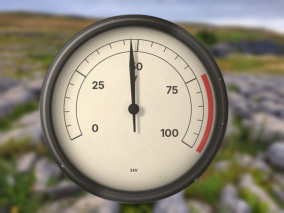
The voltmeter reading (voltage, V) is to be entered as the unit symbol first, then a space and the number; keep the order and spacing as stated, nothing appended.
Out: V 47.5
